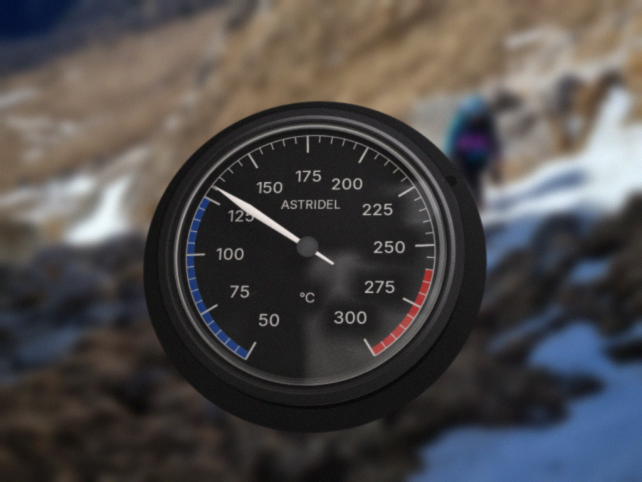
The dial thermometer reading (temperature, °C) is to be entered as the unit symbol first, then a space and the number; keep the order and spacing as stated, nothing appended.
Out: °C 130
